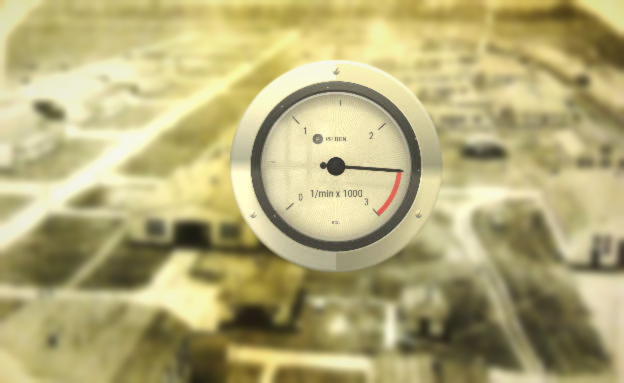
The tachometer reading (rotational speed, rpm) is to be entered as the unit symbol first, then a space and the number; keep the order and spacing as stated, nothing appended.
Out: rpm 2500
